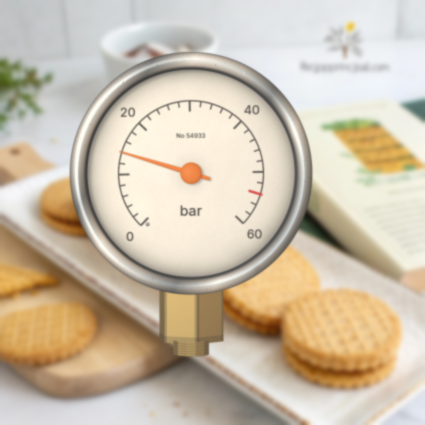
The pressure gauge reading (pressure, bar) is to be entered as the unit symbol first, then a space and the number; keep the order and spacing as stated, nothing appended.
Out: bar 14
